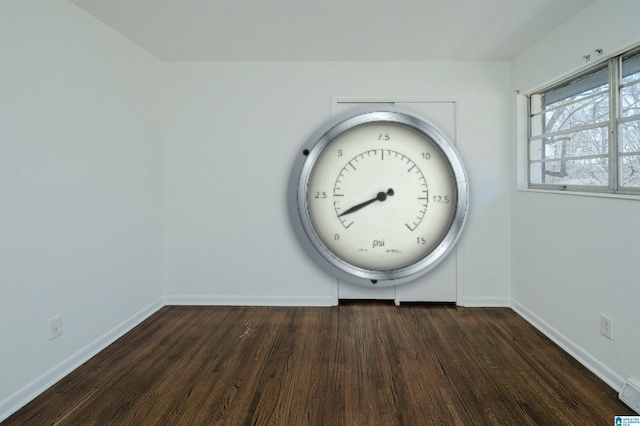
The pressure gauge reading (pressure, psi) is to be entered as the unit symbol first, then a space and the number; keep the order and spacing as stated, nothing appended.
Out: psi 1
